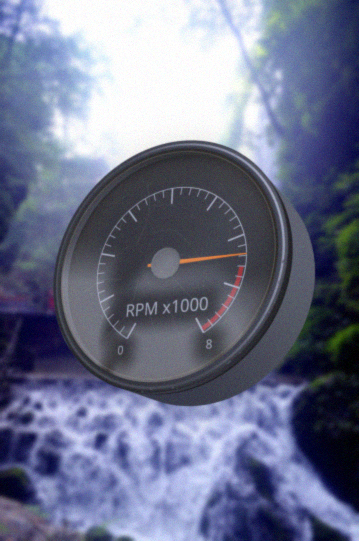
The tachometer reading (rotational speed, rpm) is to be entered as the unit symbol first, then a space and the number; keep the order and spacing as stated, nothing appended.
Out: rpm 6400
